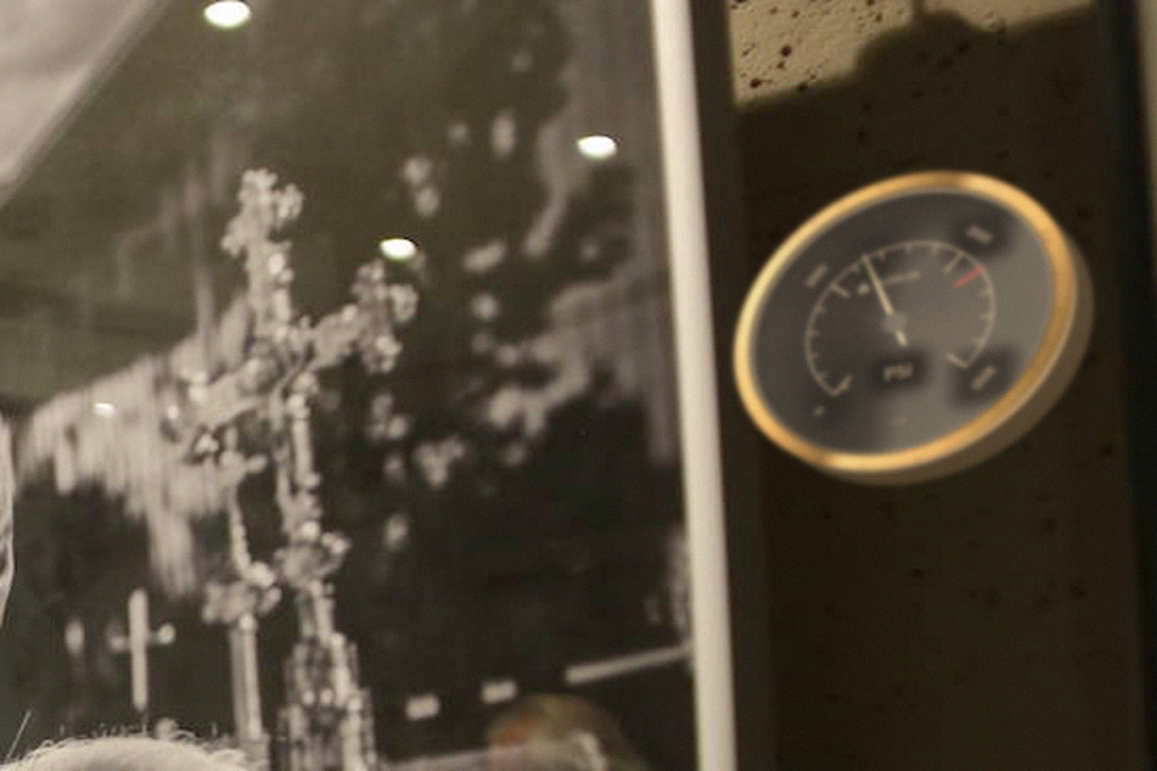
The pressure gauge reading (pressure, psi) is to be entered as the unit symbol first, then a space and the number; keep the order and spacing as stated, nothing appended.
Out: psi 1300
